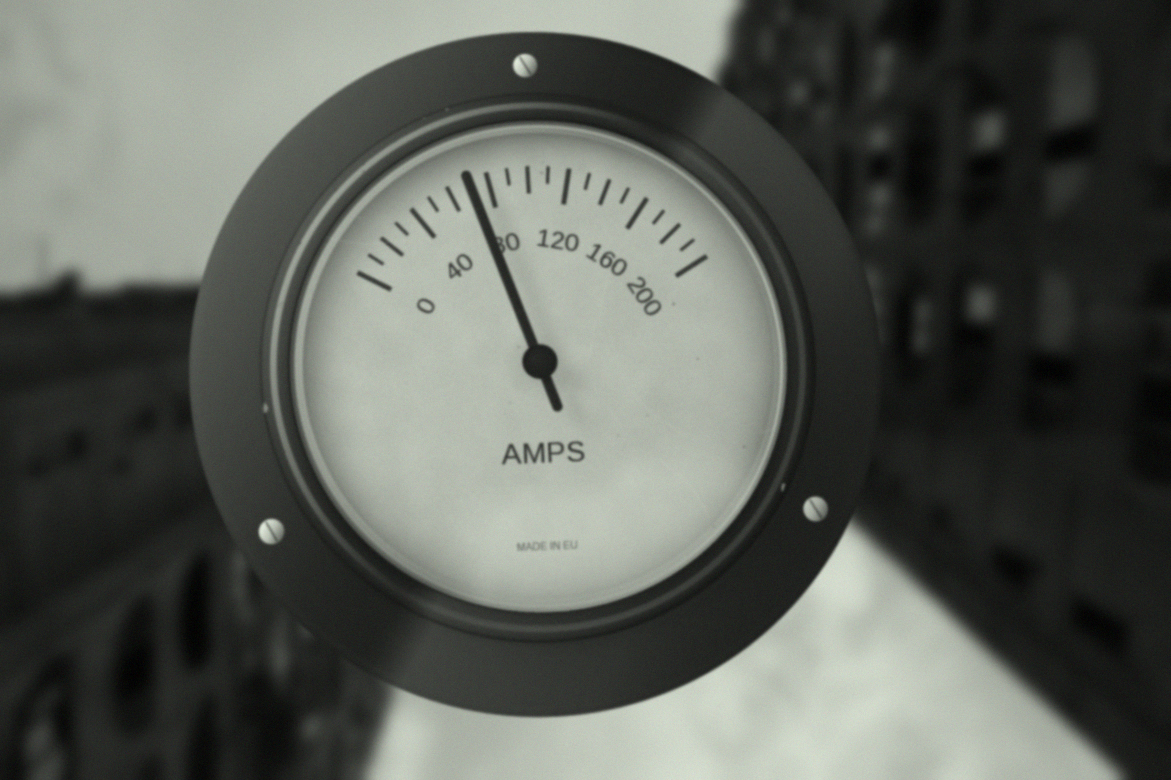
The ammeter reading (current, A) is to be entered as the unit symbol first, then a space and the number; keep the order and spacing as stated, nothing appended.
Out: A 70
